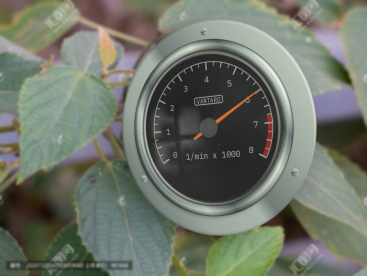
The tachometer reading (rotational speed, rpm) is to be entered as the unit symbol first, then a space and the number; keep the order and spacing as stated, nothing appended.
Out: rpm 6000
